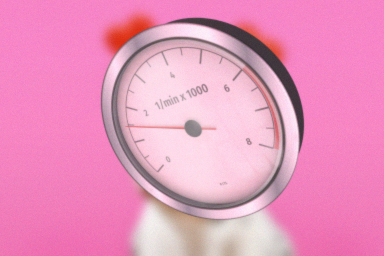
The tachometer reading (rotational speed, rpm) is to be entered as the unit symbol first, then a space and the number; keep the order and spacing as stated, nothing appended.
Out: rpm 1500
